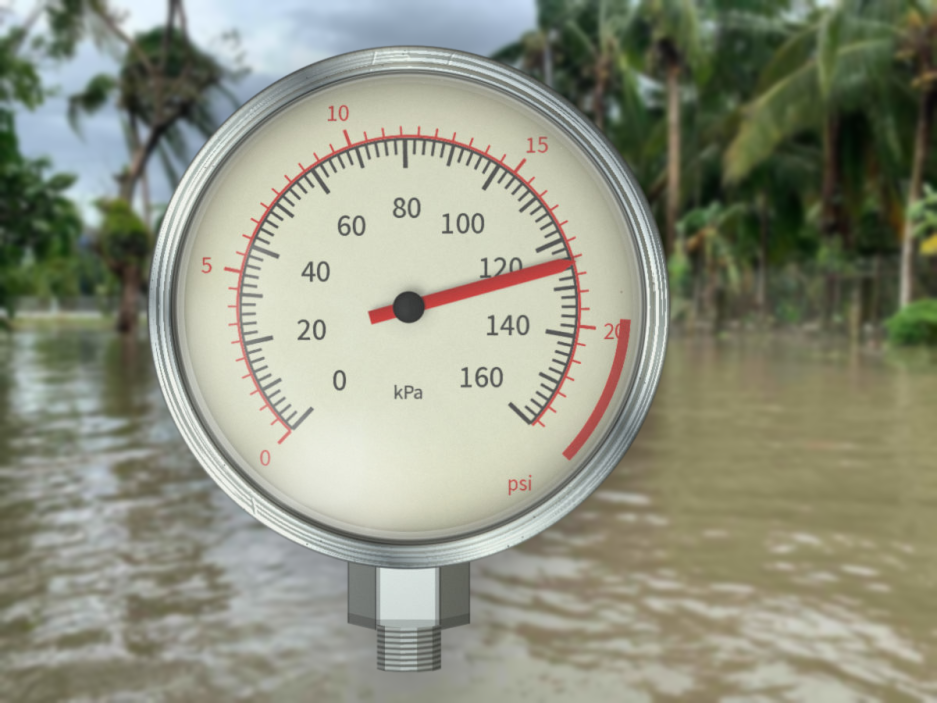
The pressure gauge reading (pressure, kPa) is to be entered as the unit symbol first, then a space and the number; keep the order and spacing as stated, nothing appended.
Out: kPa 125
